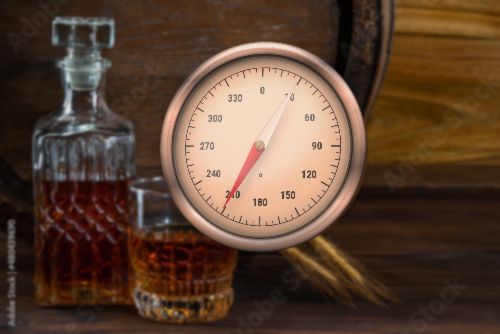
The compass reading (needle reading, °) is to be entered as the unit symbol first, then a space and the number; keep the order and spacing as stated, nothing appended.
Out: ° 210
